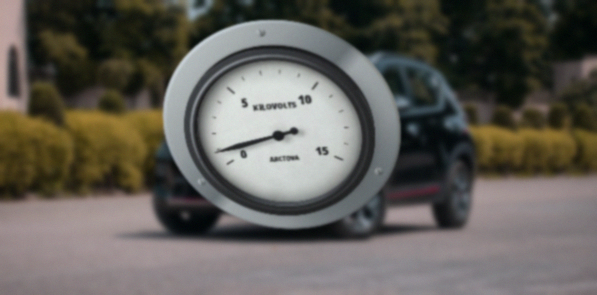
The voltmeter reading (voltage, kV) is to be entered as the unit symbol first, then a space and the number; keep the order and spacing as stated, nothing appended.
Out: kV 1
